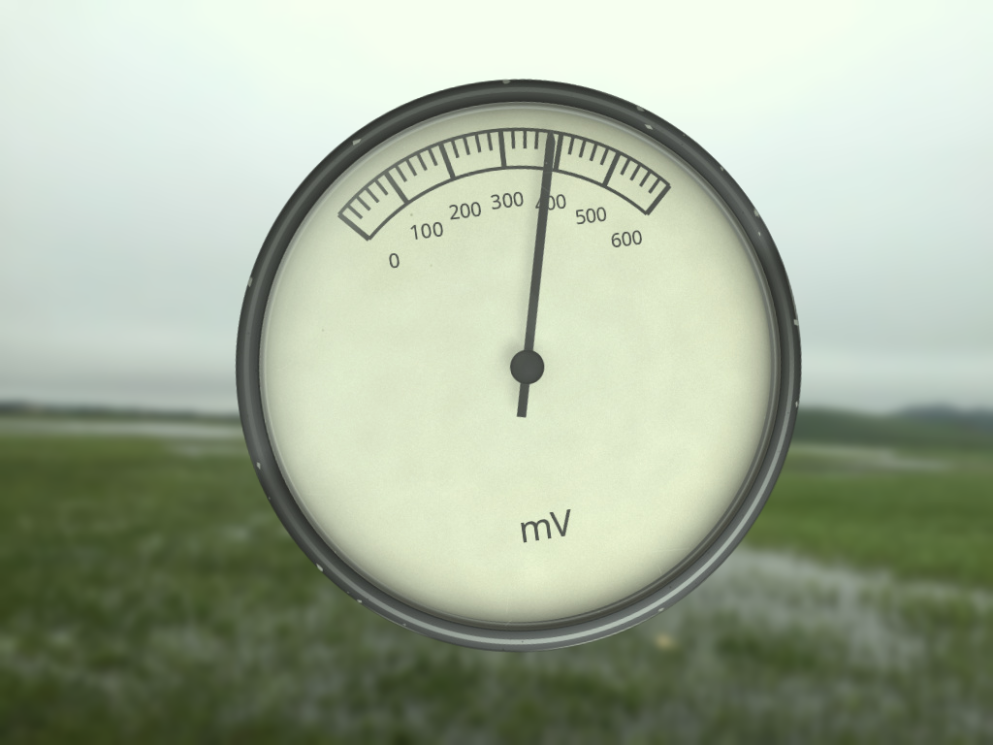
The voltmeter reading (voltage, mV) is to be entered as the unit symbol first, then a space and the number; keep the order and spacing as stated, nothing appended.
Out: mV 380
